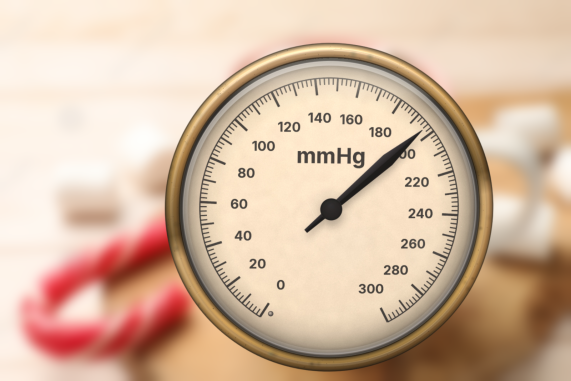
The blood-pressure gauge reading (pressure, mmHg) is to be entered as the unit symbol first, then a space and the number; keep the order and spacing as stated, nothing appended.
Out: mmHg 196
